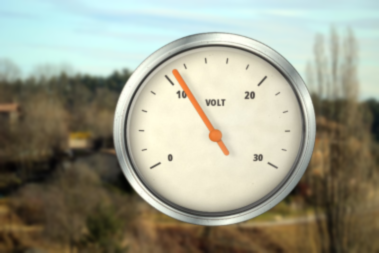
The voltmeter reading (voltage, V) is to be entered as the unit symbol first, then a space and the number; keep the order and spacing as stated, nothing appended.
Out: V 11
